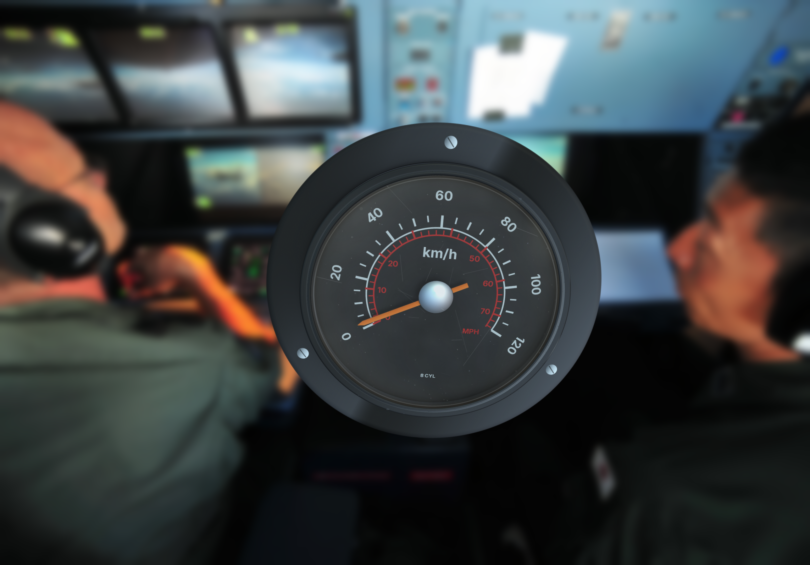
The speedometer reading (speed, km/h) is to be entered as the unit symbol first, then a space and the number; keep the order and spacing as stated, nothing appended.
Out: km/h 2.5
